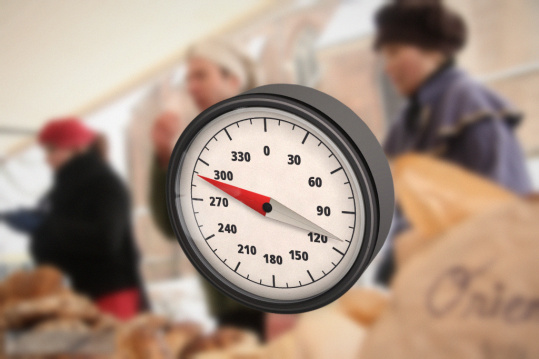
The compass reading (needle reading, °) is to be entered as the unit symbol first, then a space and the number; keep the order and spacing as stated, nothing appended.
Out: ° 290
